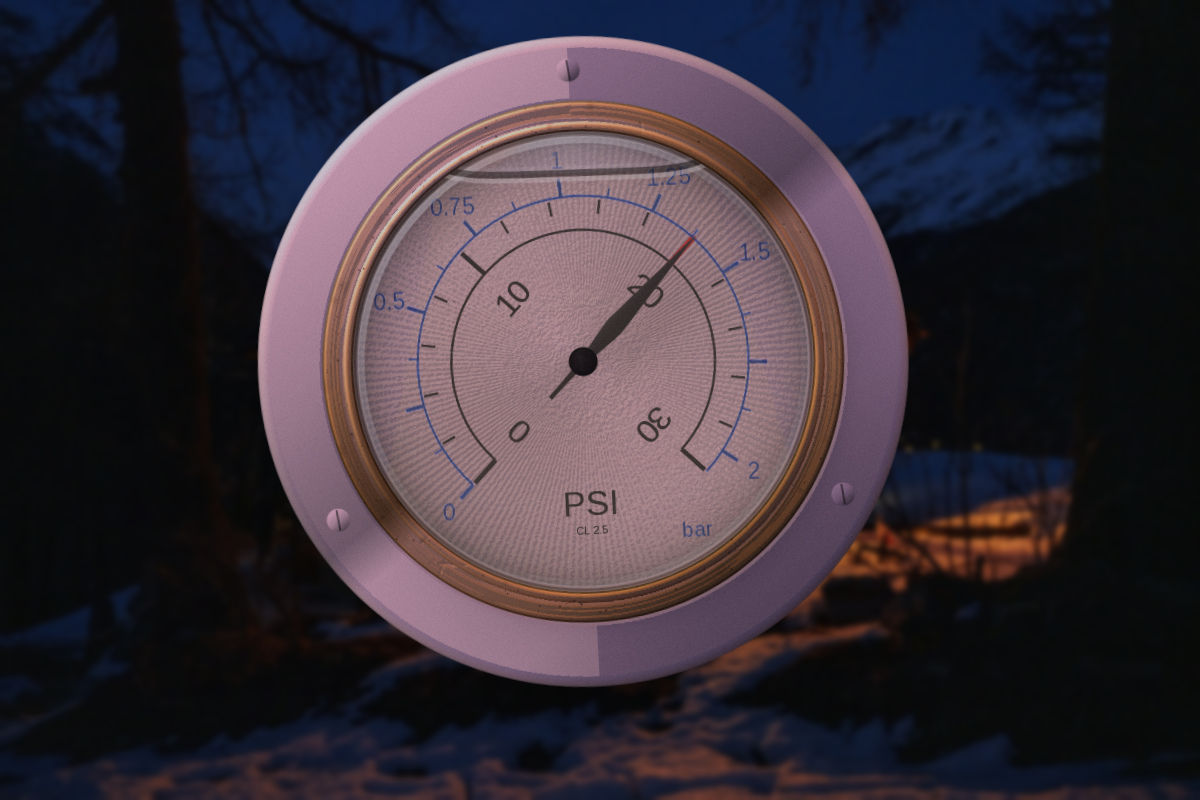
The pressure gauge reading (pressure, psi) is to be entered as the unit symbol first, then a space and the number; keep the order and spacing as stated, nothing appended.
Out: psi 20
